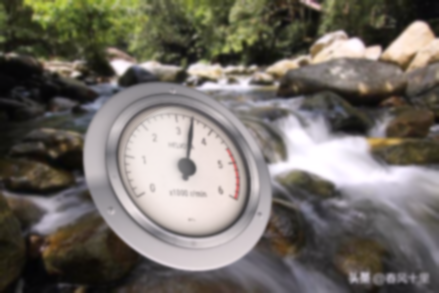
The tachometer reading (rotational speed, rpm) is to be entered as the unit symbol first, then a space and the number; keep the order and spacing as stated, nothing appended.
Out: rpm 3400
